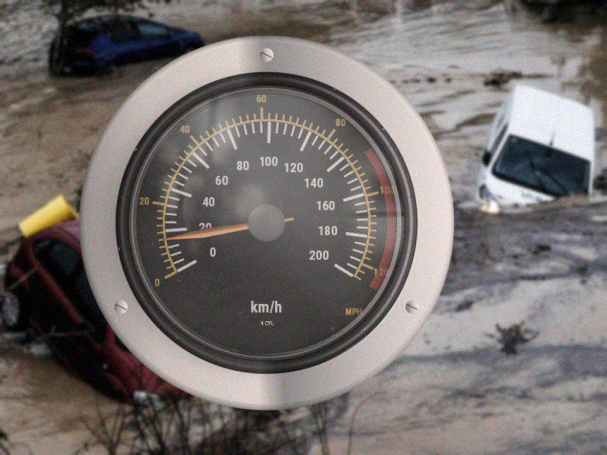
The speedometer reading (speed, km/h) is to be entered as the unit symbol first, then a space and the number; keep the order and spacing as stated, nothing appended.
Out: km/h 16
